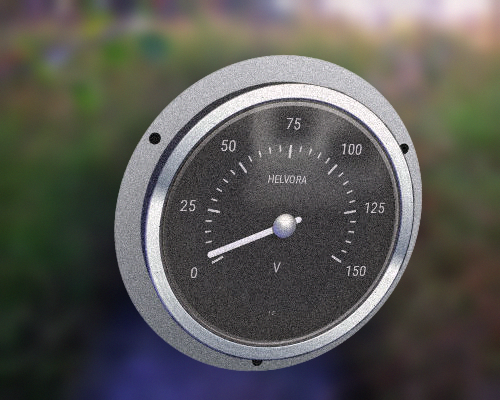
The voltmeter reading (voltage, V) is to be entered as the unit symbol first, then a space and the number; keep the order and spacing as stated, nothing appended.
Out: V 5
